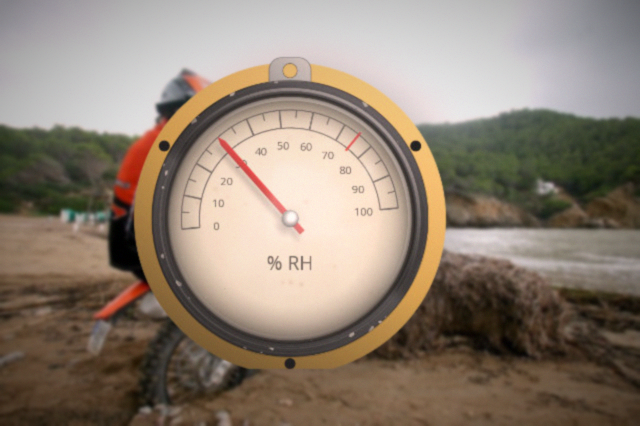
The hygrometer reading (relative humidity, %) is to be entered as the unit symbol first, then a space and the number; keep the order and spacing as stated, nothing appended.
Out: % 30
